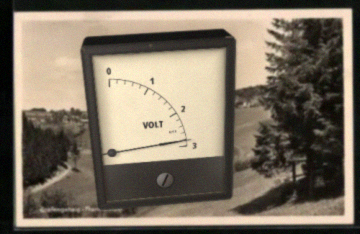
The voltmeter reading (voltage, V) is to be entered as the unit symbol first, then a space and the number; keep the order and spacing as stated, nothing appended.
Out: V 2.8
